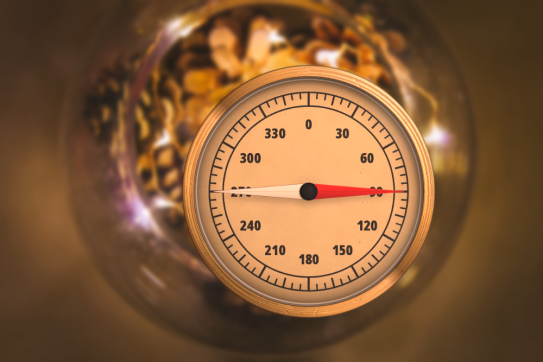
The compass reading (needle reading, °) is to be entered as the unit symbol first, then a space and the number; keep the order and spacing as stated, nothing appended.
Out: ° 90
